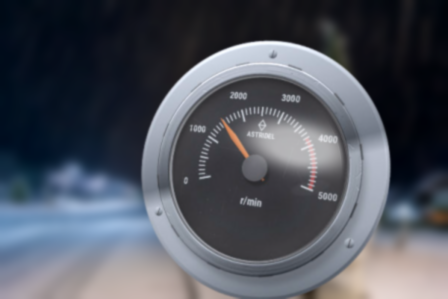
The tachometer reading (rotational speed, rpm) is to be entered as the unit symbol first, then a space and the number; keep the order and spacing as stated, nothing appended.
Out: rpm 1500
